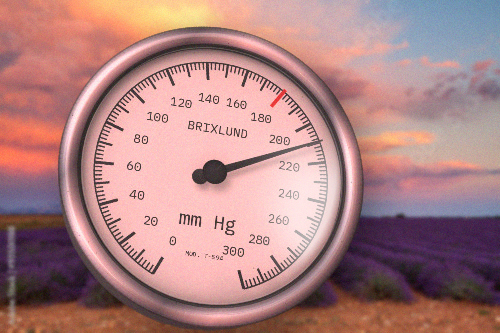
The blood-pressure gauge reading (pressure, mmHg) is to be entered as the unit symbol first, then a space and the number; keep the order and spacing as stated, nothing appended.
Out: mmHg 210
